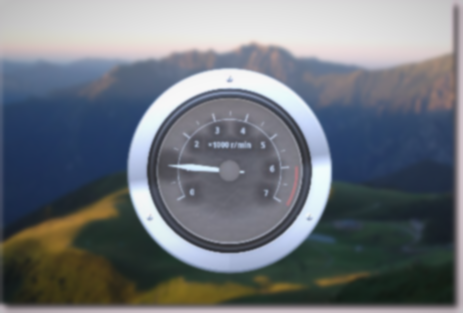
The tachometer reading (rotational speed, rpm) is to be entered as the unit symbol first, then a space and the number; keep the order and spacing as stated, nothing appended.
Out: rpm 1000
